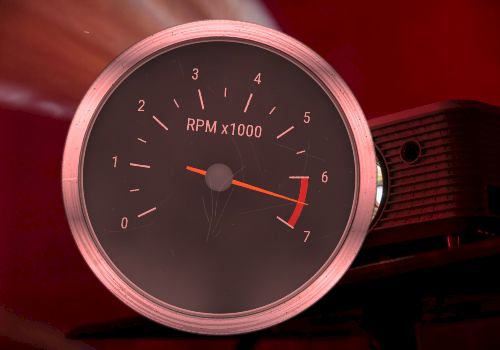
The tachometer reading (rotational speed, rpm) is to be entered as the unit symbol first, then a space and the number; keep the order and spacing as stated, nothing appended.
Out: rpm 6500
